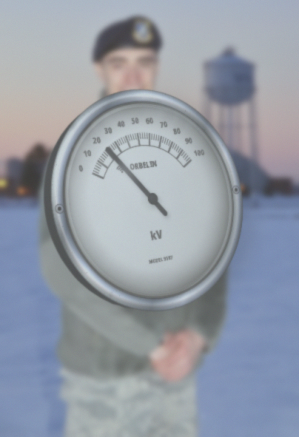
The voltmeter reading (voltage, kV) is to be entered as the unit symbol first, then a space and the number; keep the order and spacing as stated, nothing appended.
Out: kV 20
